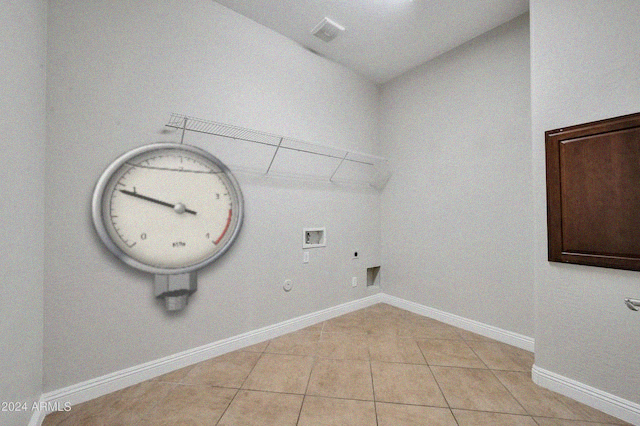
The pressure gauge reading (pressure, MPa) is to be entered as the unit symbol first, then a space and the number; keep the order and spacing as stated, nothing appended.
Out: MPa 0.9
